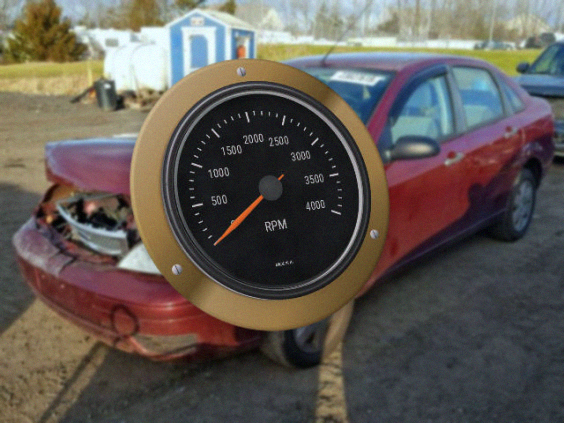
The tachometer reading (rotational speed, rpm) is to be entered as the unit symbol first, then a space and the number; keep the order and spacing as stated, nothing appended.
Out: rpm 0
